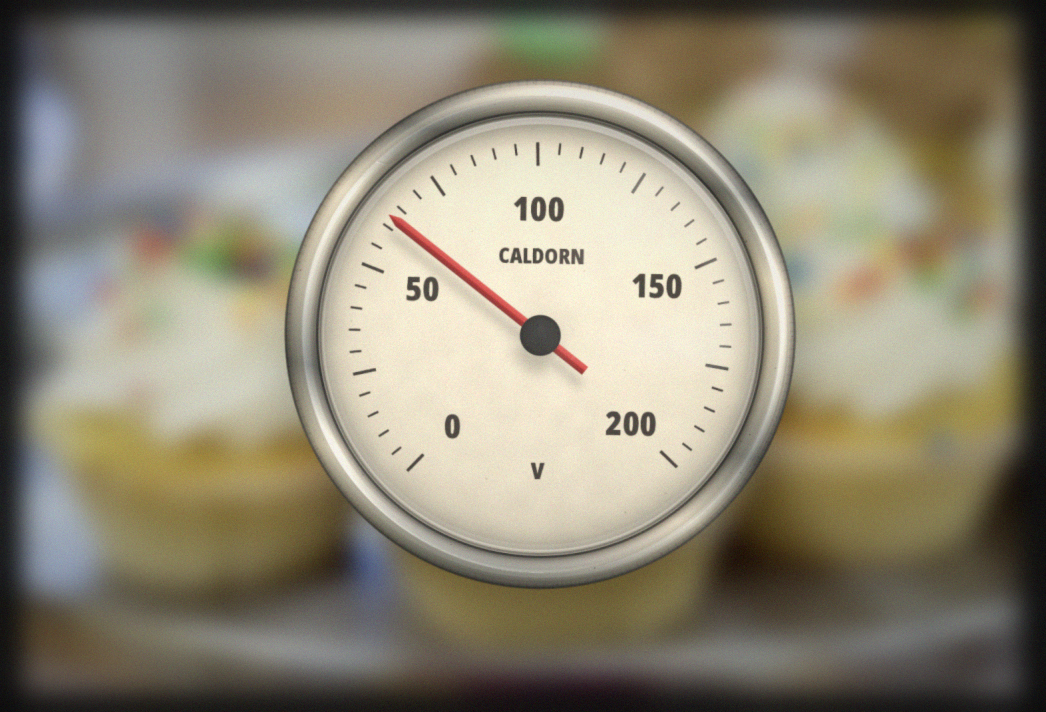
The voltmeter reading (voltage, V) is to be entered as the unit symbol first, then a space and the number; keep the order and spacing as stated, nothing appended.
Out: V 62.5
